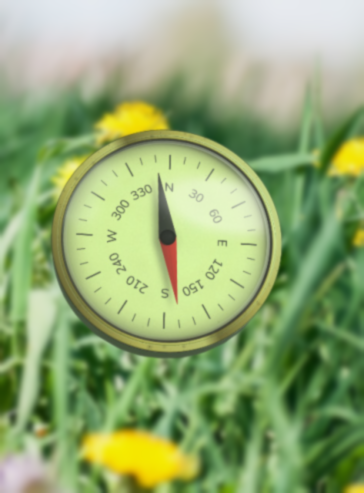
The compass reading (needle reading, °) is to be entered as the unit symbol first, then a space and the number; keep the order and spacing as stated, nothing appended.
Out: ° 170
